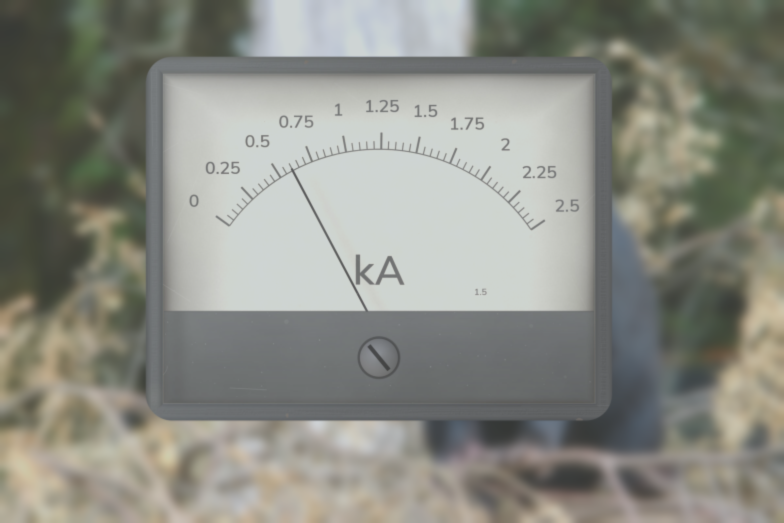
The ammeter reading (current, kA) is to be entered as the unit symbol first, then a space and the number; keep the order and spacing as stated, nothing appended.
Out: kA 0.6
